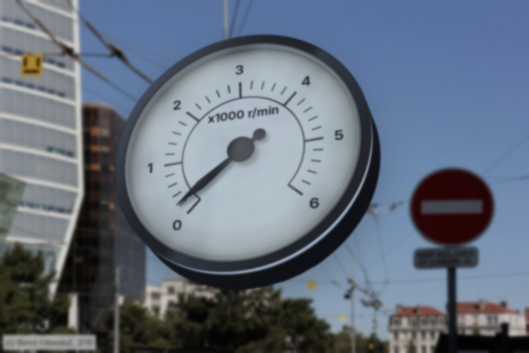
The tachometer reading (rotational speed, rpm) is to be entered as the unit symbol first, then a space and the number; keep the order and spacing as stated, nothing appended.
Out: rpm 200
